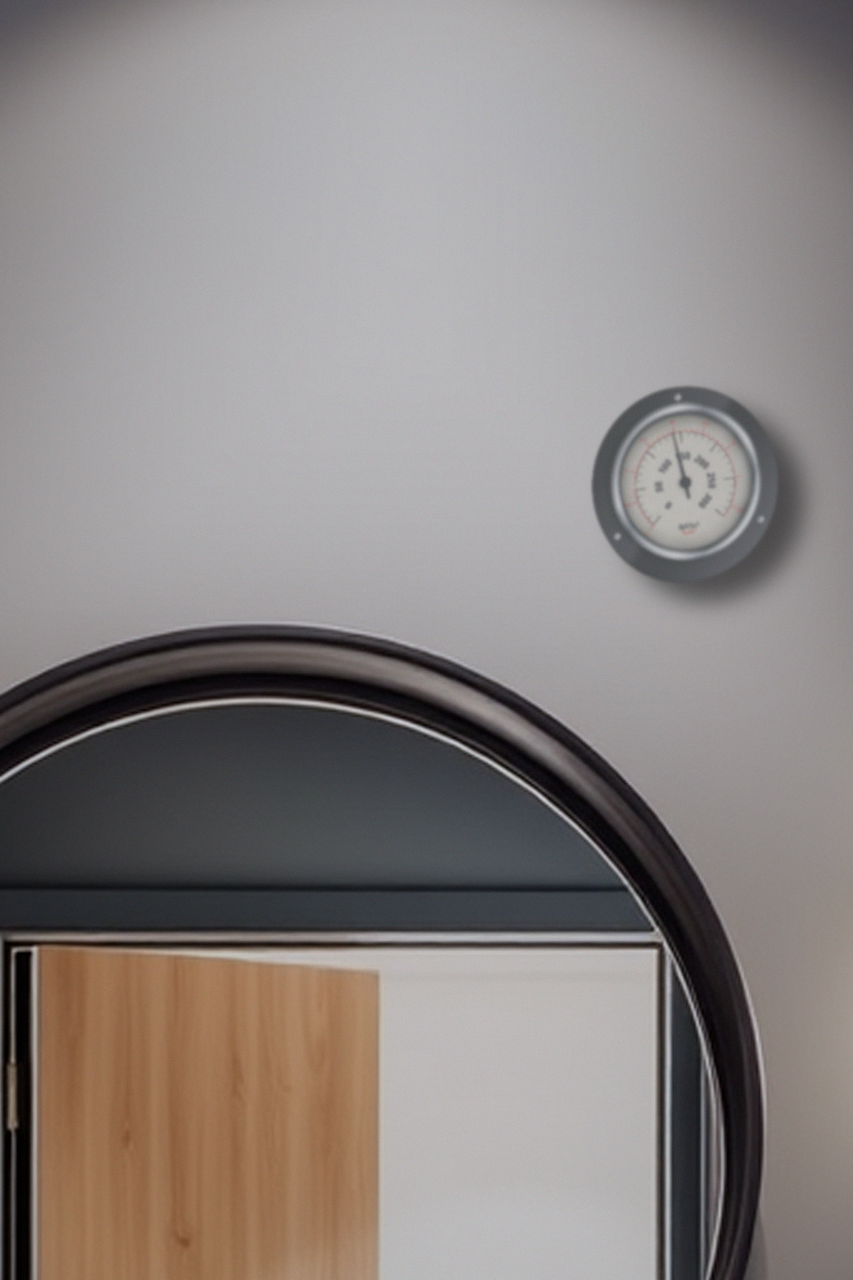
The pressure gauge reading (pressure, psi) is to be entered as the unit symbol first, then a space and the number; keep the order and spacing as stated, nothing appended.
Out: psi 140
